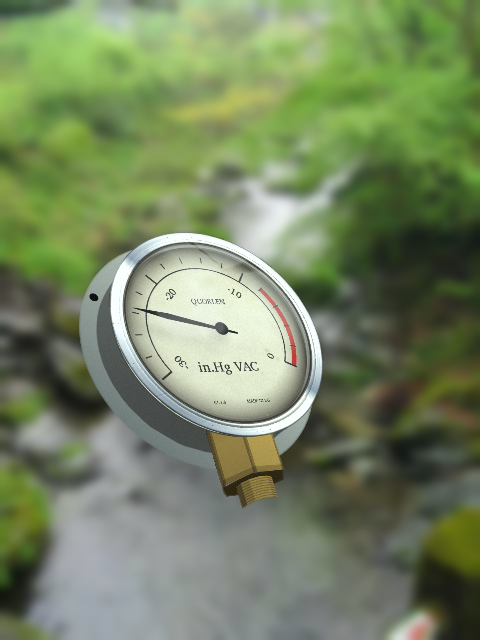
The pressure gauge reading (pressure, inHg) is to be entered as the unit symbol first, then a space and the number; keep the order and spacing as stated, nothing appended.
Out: inHg -24
